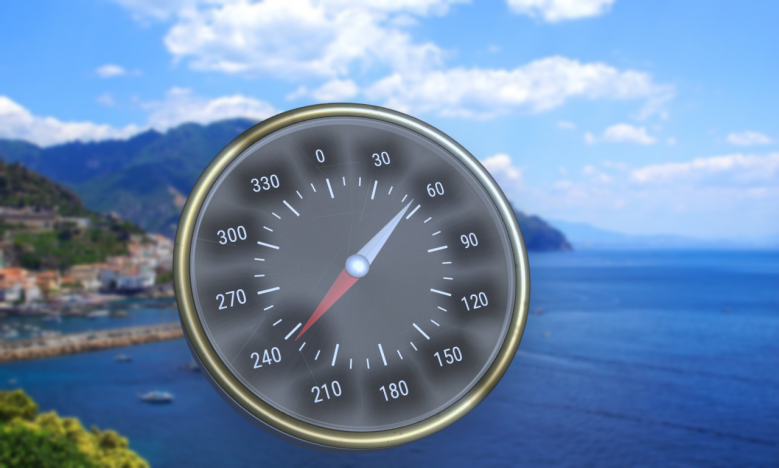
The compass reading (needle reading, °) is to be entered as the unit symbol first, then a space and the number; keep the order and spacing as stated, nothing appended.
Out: ° 235
